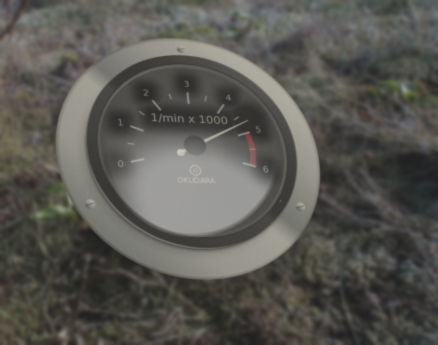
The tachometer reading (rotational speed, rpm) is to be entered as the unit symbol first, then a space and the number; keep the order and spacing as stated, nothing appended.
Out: rpm 4750
